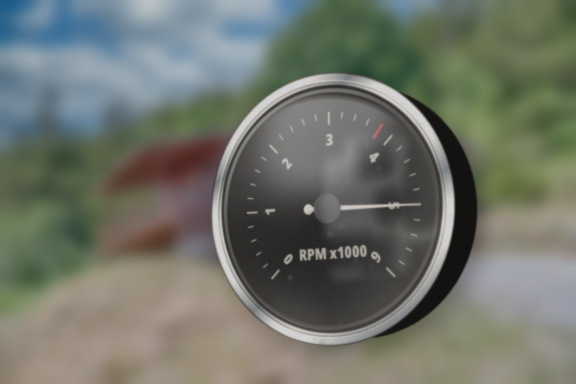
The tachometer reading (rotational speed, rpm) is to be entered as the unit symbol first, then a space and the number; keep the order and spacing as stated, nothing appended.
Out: rpm 5000
